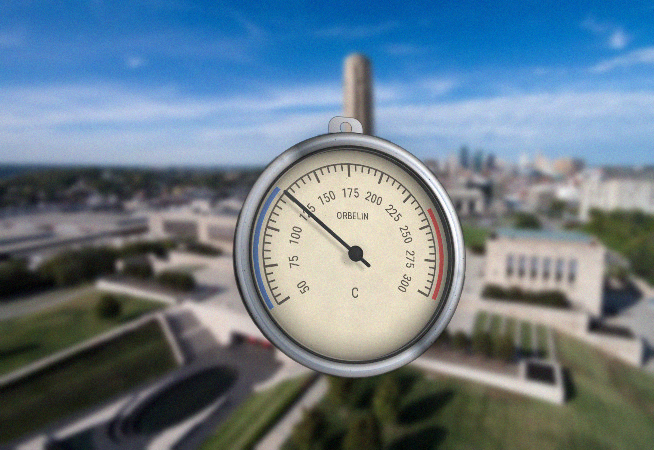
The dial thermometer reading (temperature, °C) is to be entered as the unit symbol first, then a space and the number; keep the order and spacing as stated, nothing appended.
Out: °C 125
